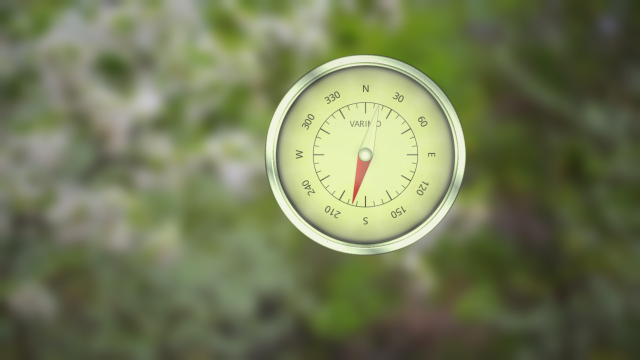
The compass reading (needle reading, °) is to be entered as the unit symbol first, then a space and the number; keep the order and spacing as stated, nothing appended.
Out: ° 195
